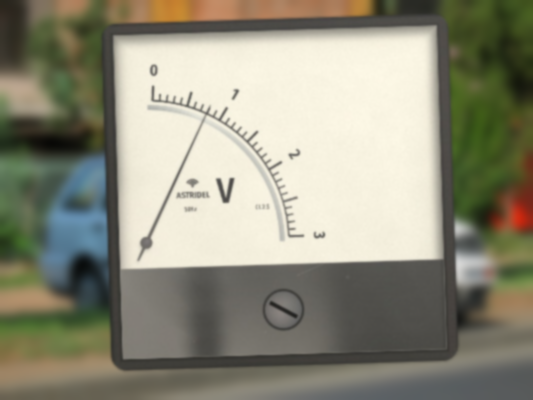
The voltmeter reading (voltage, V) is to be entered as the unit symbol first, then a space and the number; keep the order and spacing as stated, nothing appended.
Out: V 0.8
